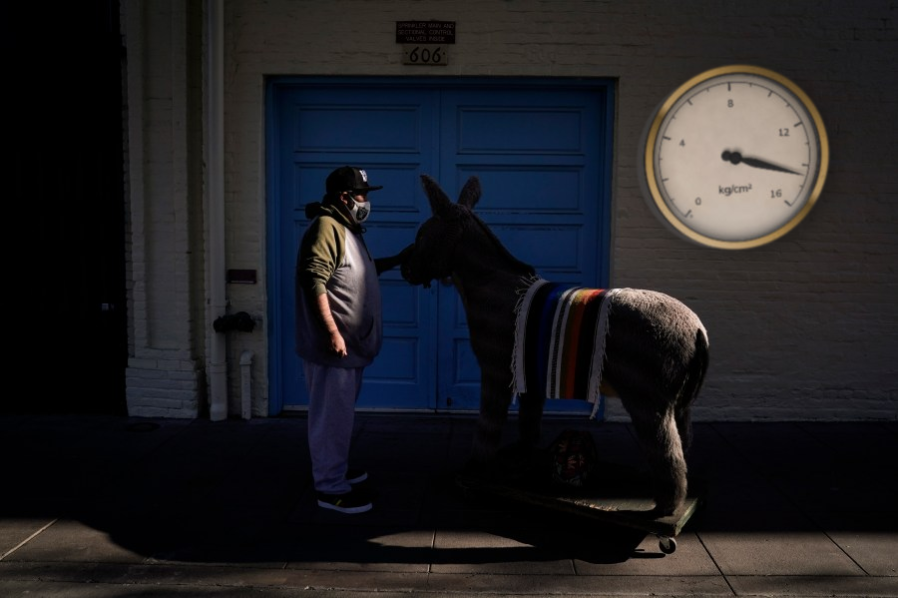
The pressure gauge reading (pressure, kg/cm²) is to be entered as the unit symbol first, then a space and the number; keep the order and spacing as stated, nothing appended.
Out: kg/cm² 14.5
